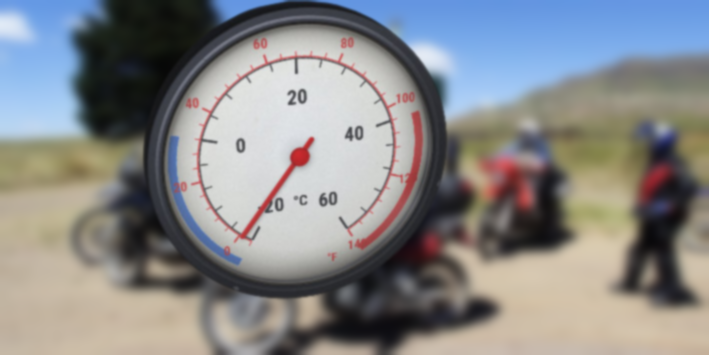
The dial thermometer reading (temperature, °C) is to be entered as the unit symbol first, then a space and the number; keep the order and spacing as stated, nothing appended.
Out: °C -18
